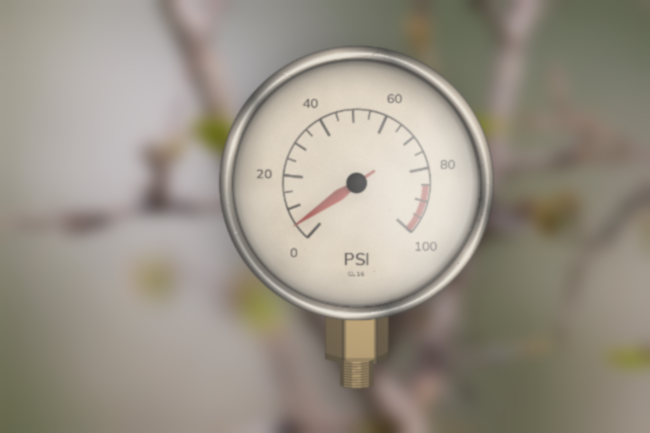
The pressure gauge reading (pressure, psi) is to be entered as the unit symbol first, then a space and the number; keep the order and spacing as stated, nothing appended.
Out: psi 5
